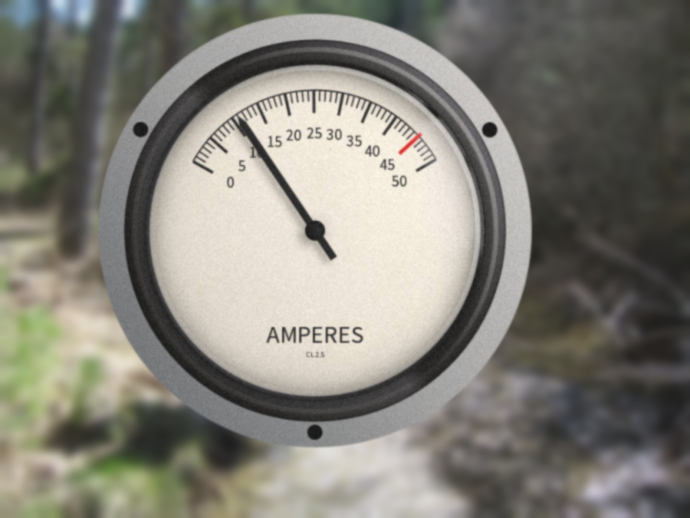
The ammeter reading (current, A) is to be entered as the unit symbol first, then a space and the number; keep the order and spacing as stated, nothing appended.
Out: A 11
